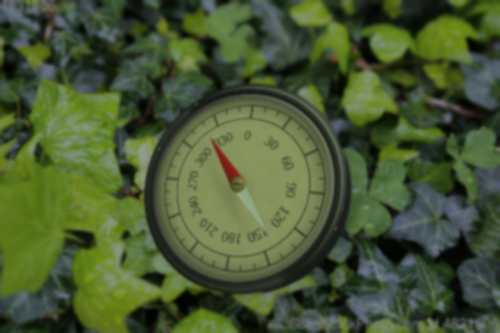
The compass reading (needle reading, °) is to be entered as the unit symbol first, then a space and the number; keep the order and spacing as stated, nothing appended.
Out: ° 320
